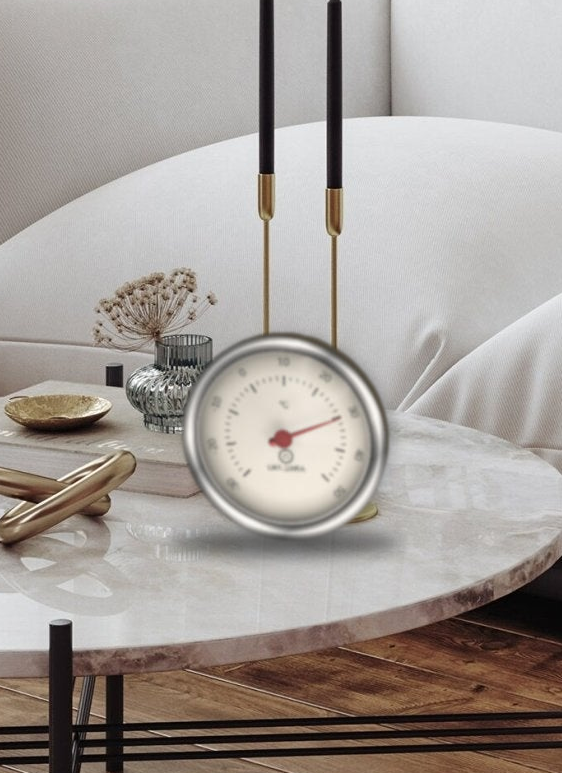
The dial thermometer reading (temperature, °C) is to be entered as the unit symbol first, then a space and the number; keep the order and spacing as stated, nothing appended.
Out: °C 30
